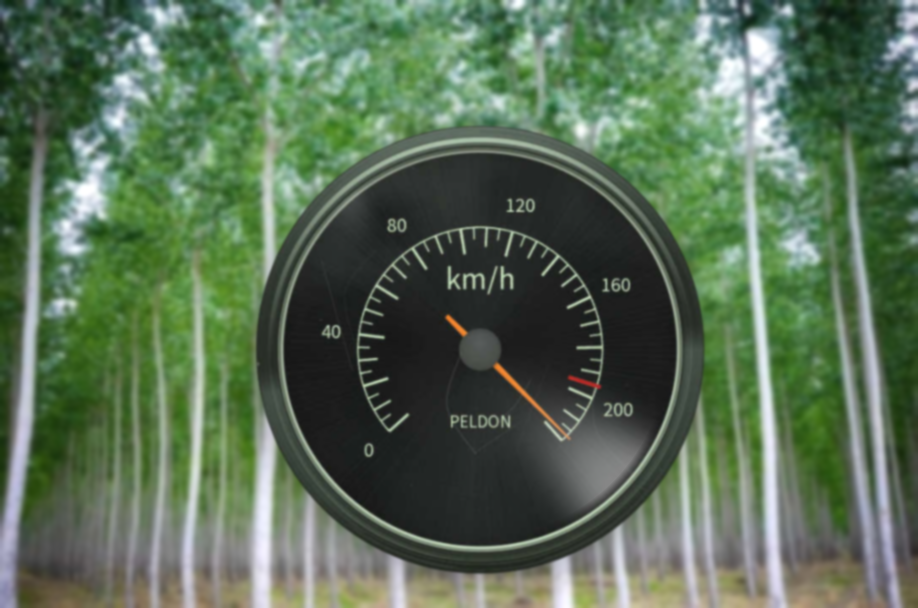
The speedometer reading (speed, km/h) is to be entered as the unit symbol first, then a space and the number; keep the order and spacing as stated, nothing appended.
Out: km/h 217.5
